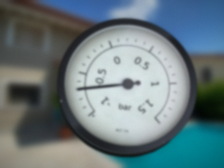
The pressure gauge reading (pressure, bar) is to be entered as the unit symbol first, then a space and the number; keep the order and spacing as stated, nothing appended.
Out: bar -0.7
